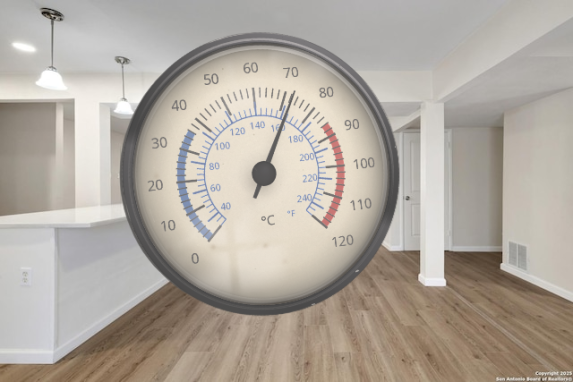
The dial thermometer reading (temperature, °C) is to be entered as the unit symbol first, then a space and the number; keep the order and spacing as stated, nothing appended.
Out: °C 72
